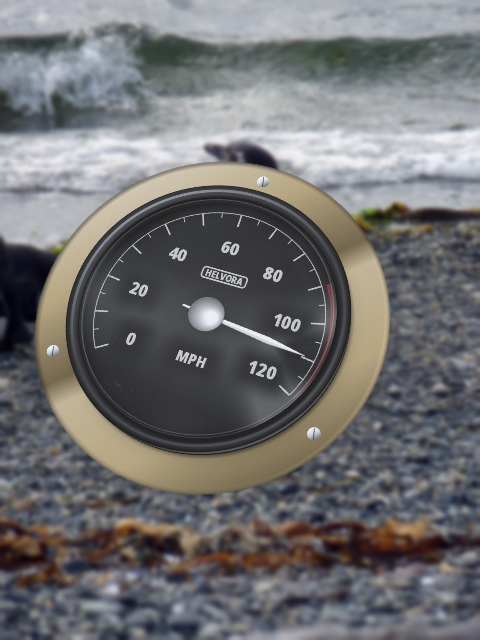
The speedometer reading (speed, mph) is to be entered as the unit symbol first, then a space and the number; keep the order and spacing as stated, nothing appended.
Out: mph 110
